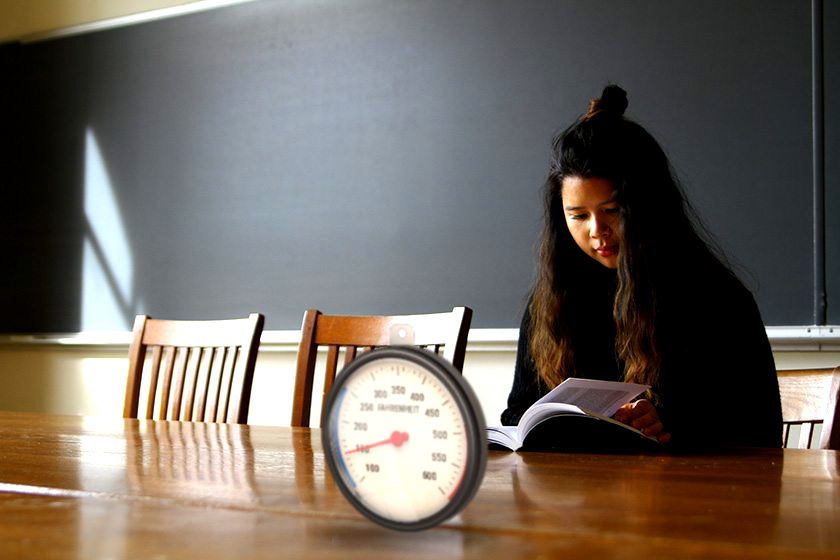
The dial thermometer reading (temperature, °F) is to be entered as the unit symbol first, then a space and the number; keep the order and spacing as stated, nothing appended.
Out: °F 150
